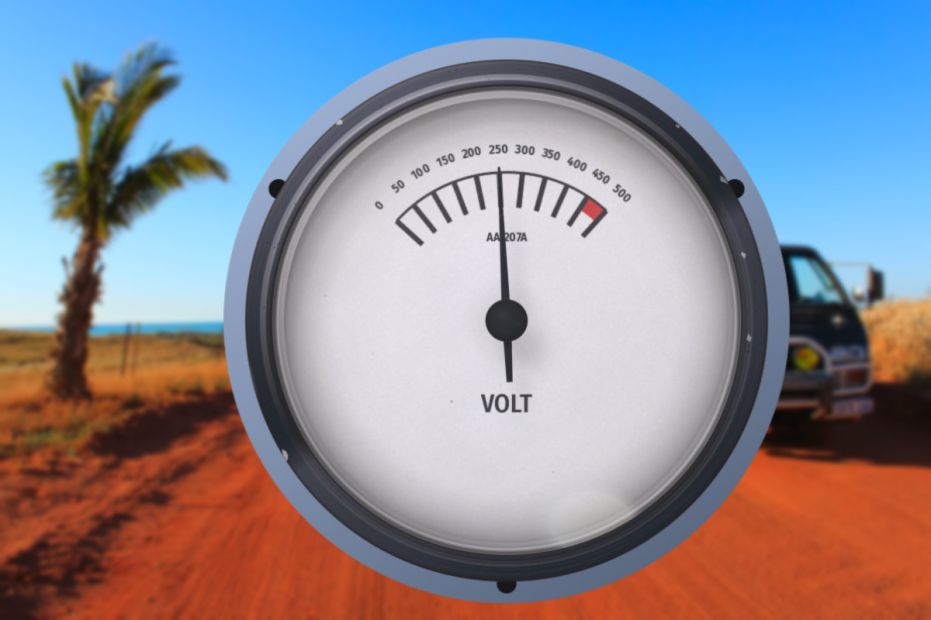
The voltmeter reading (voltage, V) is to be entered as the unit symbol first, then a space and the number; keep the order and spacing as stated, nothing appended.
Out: V 250
